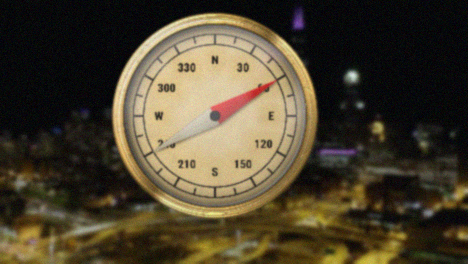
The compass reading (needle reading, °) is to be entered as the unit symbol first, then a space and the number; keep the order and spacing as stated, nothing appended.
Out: ° 60
